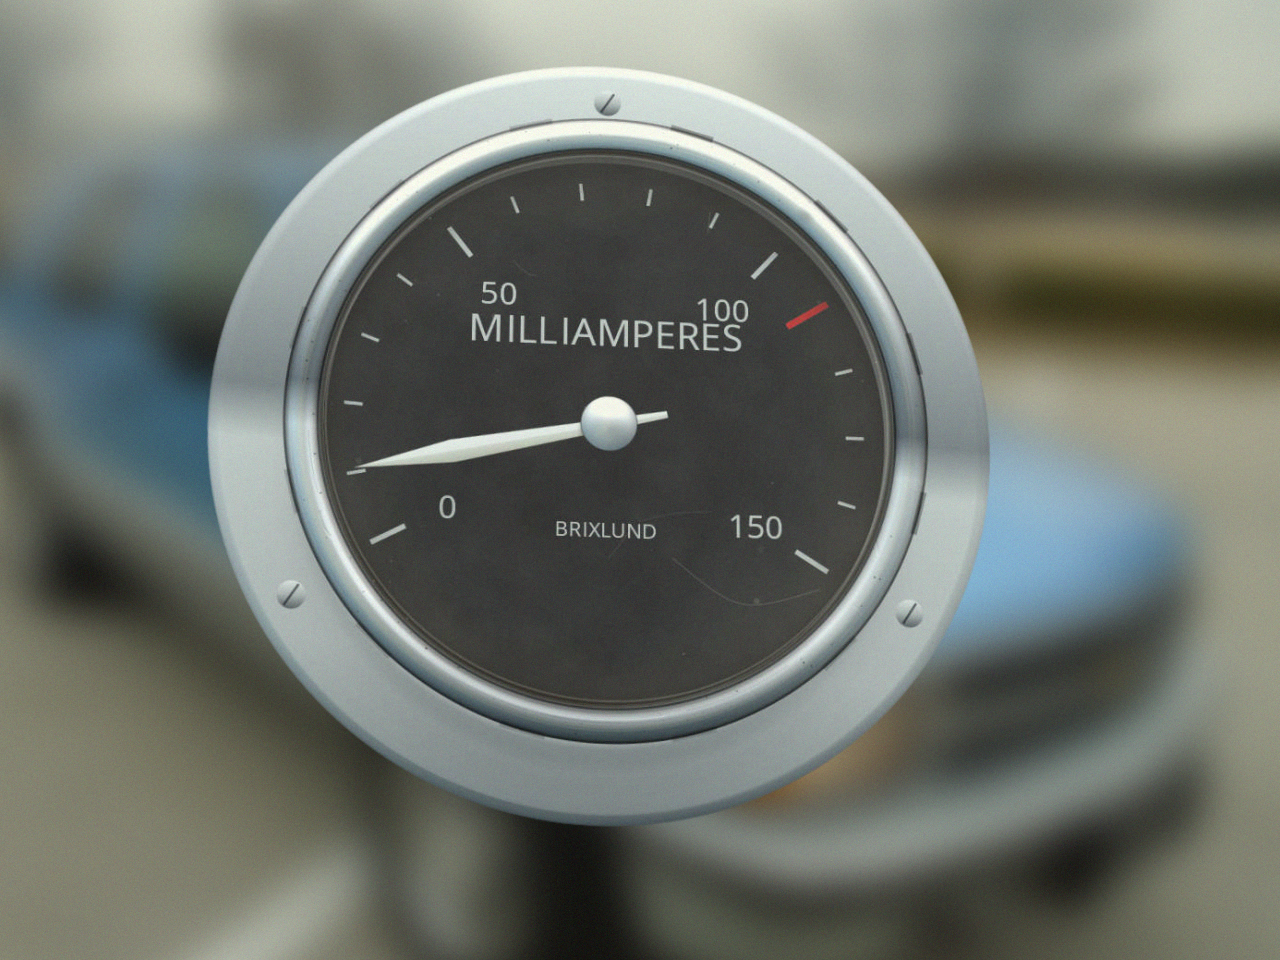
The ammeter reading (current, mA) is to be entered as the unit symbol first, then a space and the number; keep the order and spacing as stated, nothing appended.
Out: mA 10
